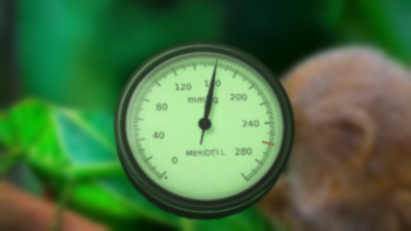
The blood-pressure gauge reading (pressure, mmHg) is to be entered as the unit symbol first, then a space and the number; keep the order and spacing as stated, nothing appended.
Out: mmHg 160
